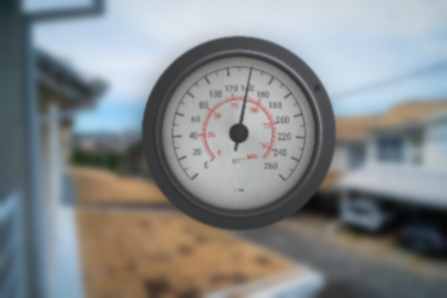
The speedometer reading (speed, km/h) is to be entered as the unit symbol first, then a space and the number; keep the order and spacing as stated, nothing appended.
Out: km/h 140
